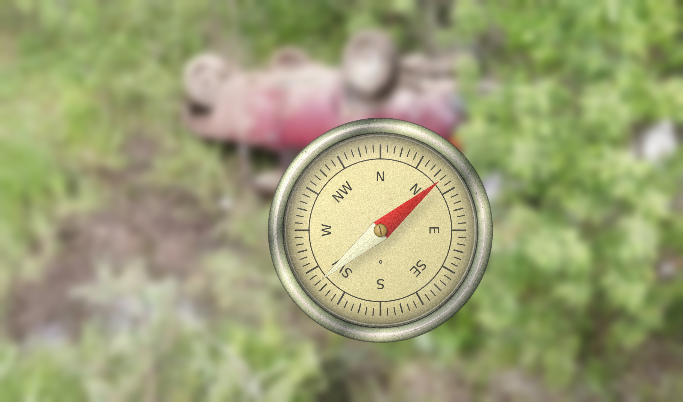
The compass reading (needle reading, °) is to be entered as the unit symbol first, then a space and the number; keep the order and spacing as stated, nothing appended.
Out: ° 50
